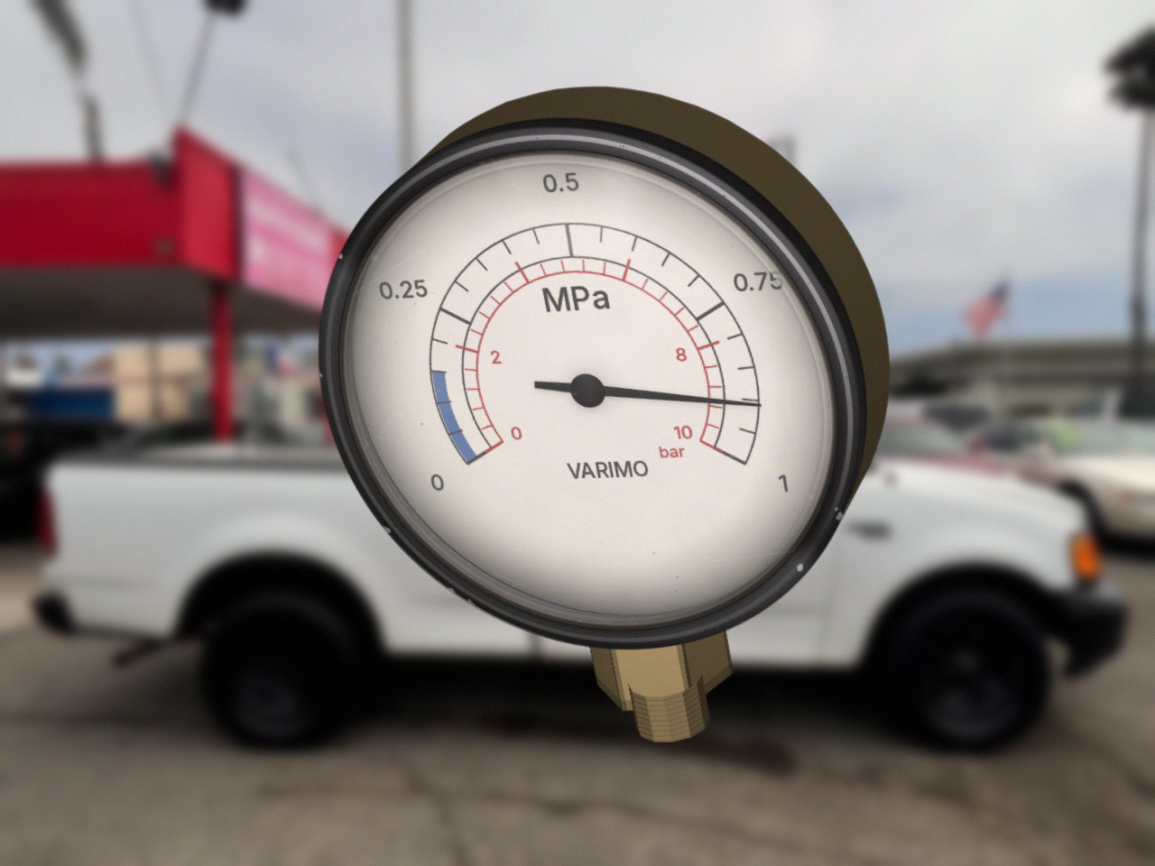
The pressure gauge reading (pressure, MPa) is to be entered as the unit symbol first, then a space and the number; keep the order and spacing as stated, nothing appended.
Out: MPa 0.9
